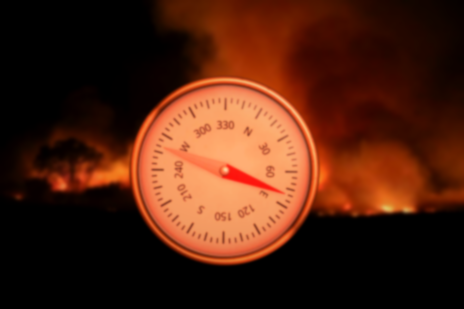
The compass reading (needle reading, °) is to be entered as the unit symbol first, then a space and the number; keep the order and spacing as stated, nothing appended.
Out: ° 80
